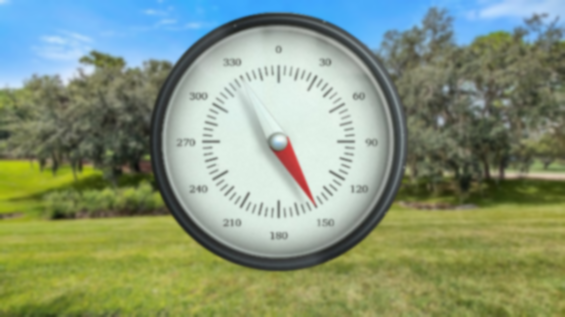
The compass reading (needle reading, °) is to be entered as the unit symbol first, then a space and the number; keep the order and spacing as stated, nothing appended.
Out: ° 150
